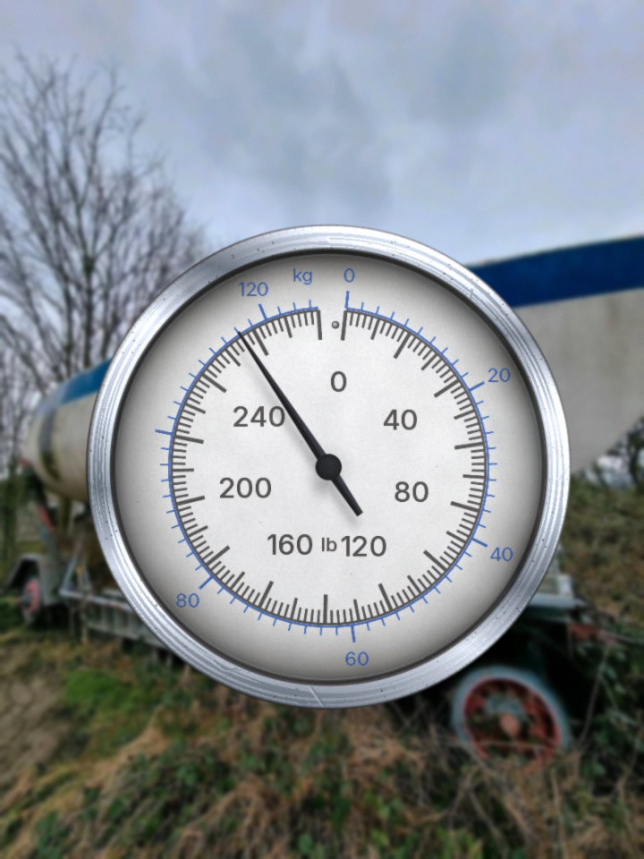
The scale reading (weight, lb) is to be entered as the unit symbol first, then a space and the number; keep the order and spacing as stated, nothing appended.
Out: lb 256
